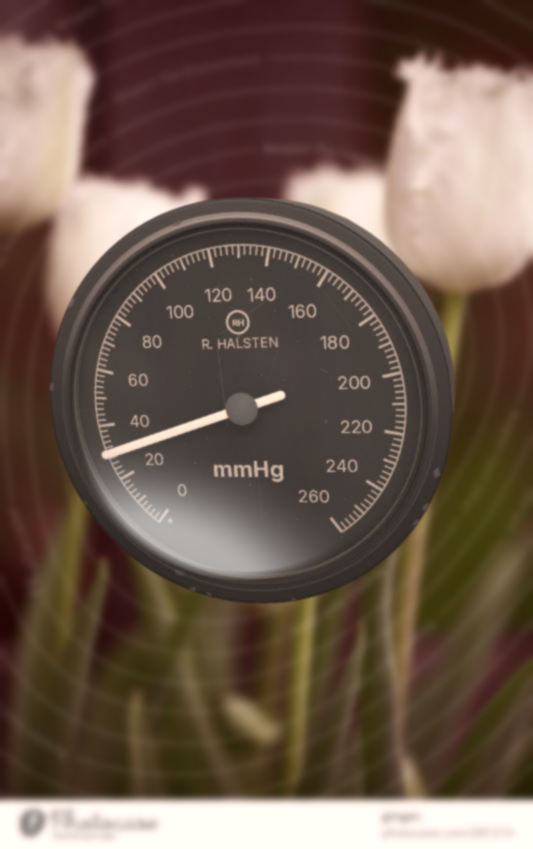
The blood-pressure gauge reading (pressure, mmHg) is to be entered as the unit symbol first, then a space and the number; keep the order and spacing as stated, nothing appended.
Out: mmHg 30
